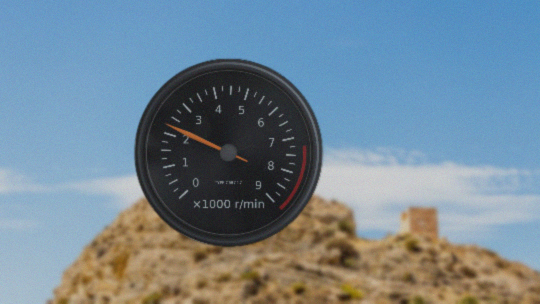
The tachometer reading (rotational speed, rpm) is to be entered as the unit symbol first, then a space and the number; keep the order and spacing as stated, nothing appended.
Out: rpm 2250
